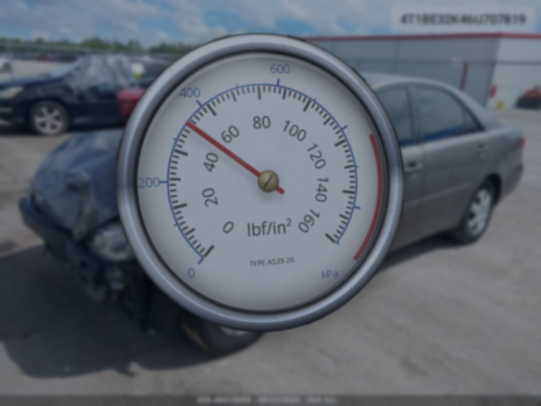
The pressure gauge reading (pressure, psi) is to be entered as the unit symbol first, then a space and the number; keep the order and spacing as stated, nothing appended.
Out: psi 50
